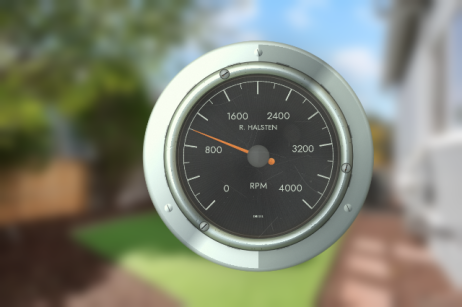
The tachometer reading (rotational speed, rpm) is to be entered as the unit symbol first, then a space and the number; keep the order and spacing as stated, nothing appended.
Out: rpm 1000
